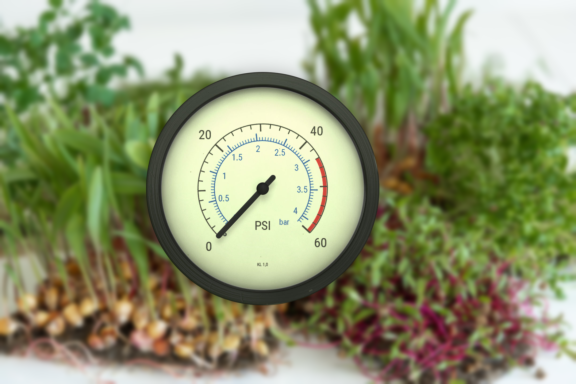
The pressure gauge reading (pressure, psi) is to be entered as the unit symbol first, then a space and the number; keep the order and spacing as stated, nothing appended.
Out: psi 0
